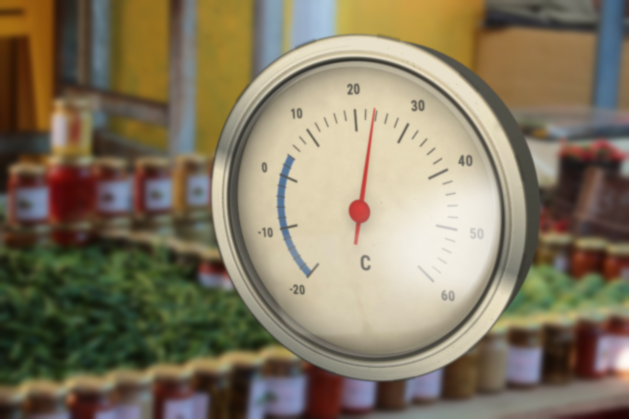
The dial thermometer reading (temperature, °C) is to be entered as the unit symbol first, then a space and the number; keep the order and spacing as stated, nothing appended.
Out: °C 24
